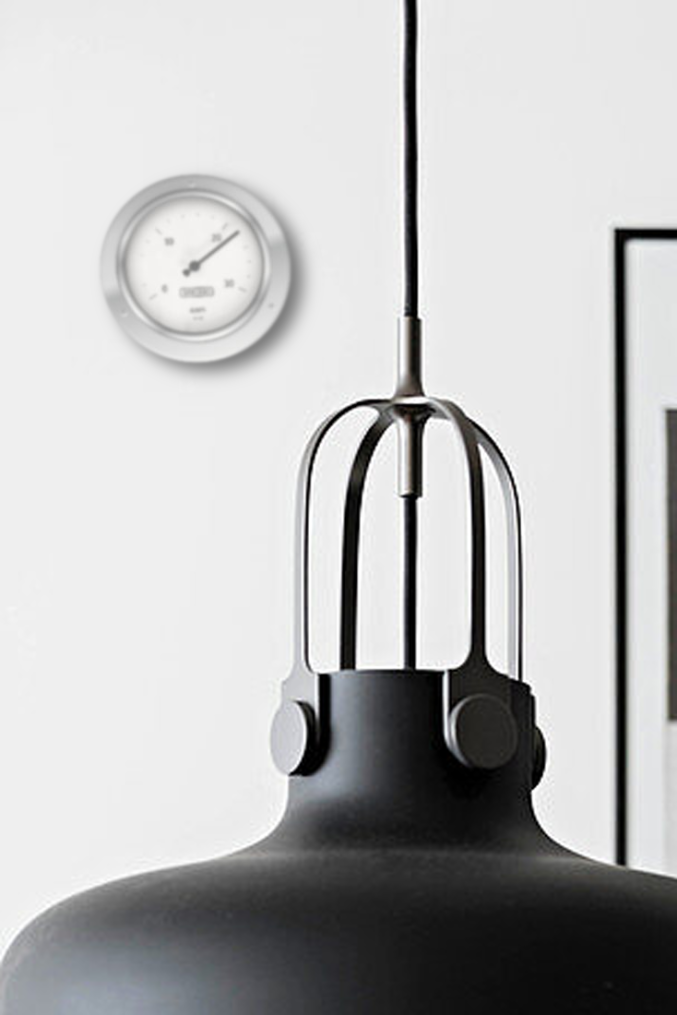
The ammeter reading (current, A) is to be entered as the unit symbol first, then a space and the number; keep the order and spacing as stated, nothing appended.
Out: A 22
